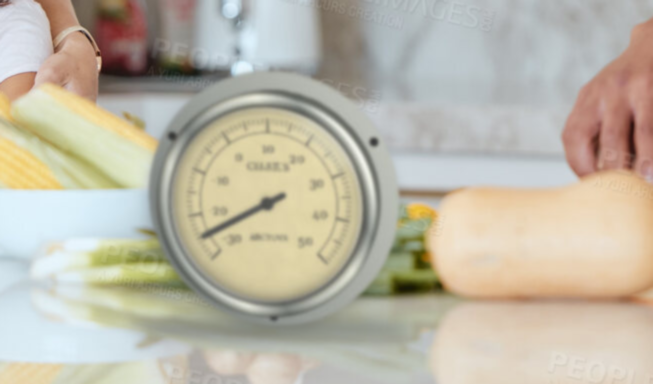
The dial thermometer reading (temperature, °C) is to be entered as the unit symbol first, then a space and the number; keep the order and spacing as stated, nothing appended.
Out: °C -25
